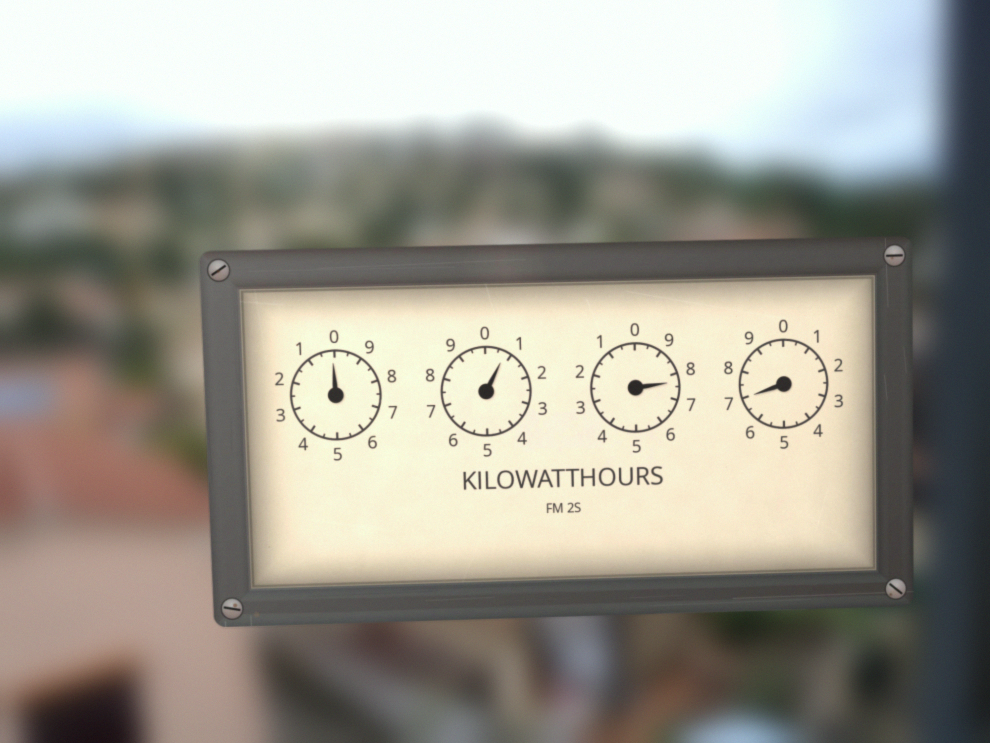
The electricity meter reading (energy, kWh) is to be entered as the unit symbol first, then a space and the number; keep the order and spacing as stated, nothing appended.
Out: kWh 77
